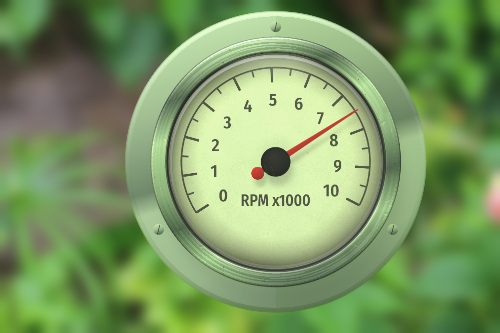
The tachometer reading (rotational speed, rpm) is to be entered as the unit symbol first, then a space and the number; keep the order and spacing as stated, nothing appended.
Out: rpm 7500
